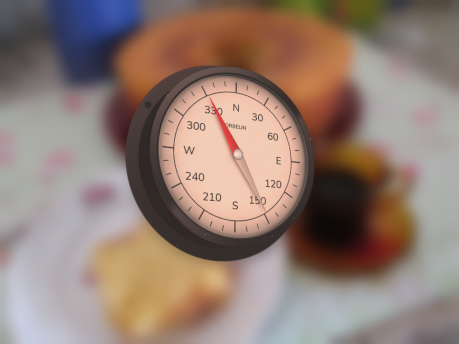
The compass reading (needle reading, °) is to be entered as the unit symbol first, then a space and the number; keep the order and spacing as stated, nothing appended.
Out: ° 330
